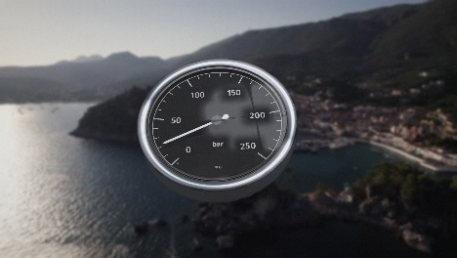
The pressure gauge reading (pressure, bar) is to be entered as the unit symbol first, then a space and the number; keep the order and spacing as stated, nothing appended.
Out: bar 20
